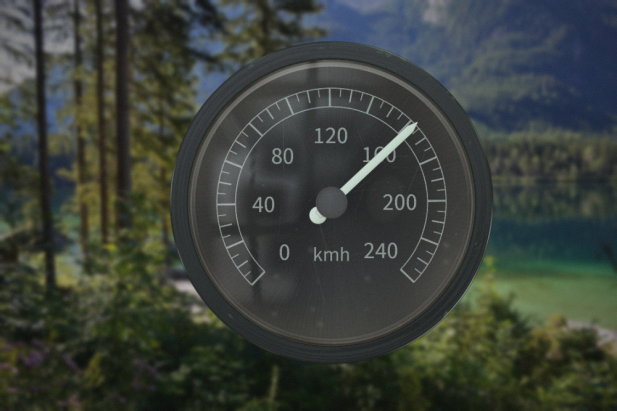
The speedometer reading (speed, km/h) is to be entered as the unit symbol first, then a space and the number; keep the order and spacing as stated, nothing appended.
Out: km/h 162.5
